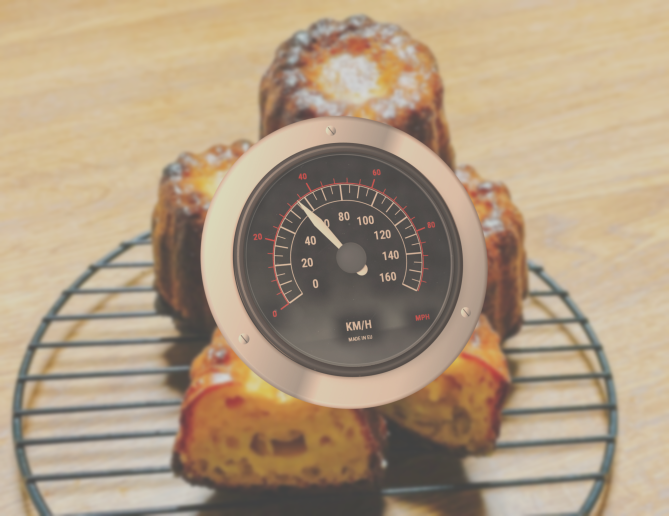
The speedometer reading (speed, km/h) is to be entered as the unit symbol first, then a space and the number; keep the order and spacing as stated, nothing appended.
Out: km/h 55
